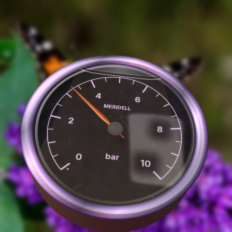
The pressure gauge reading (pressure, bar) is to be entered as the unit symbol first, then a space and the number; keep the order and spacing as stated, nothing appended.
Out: bar 3.25
